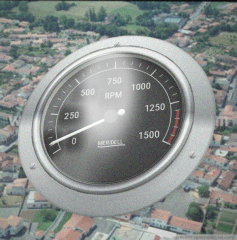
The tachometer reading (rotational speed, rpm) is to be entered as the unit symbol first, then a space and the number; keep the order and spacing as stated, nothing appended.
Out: rpm 50
